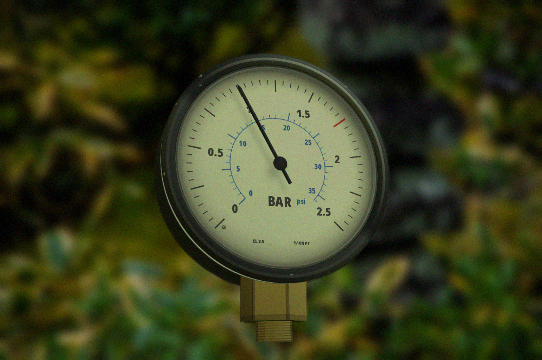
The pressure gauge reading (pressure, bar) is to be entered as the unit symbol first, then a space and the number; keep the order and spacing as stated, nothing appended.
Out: bar 1
